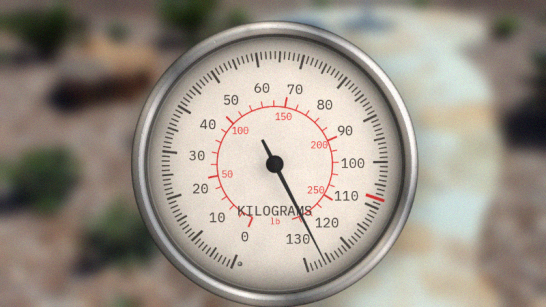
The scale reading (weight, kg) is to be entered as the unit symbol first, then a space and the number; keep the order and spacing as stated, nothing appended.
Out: kg 126
